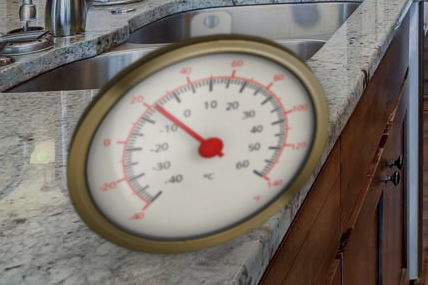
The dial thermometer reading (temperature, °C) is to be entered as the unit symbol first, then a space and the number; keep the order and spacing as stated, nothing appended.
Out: °C -5
